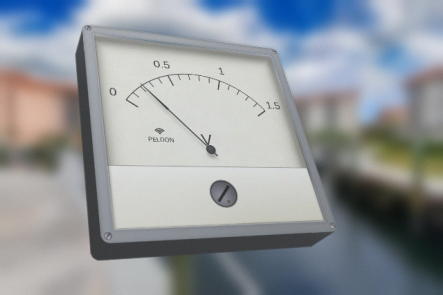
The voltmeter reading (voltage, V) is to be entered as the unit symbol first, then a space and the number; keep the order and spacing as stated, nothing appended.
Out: V 0.2
